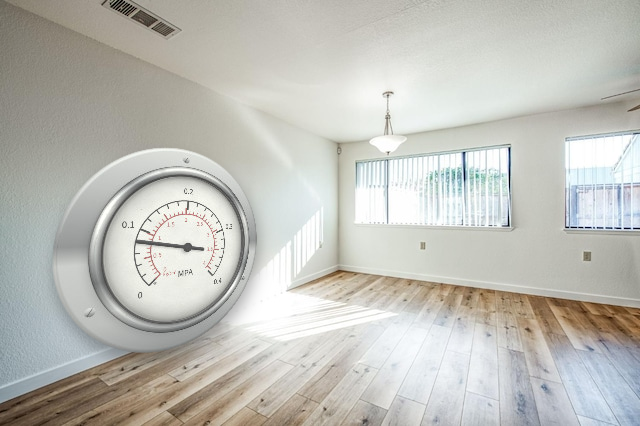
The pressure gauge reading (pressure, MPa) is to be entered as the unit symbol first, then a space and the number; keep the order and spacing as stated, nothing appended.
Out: MPa 0.08
